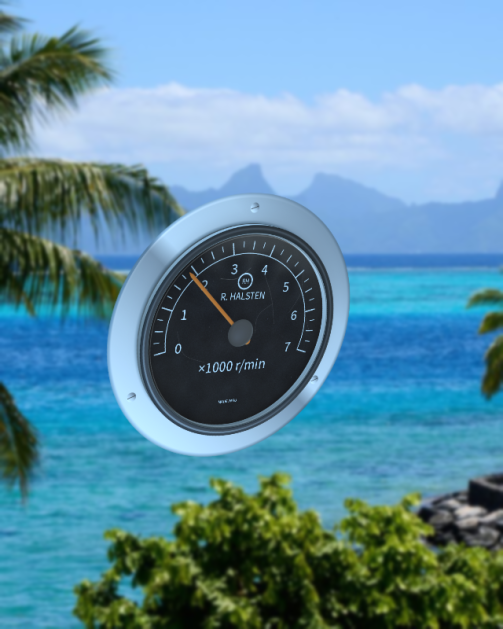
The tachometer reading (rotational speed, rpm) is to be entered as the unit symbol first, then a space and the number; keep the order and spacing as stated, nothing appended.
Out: rpm 1875
